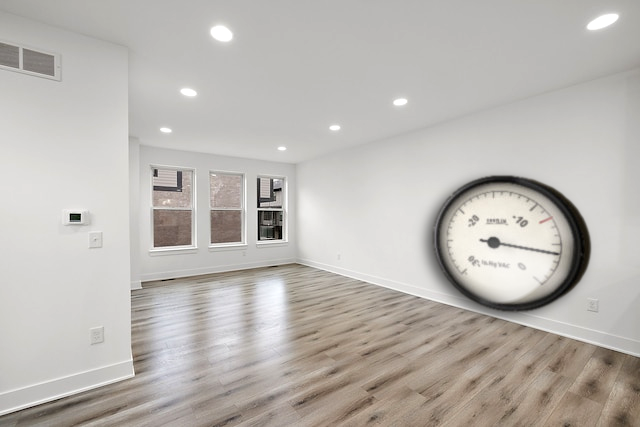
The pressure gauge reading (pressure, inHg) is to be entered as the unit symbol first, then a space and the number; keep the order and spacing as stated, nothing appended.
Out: inHg -4
